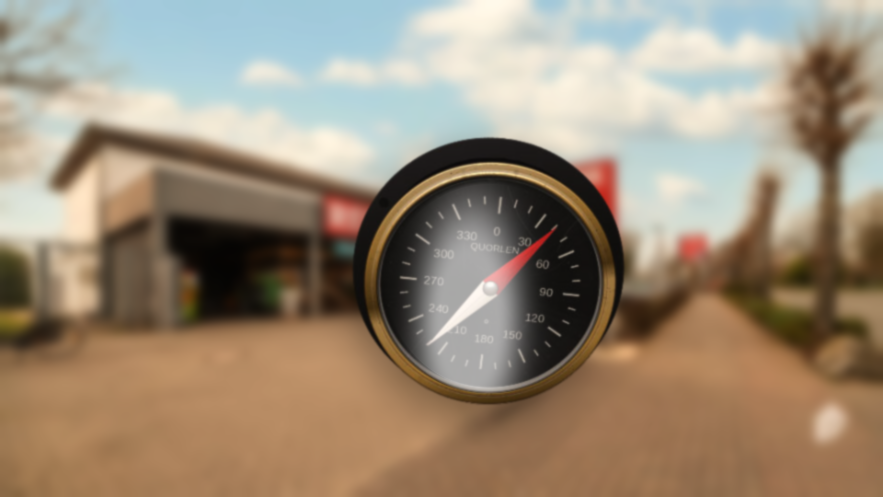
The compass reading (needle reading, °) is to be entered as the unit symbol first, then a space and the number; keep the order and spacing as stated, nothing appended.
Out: ° 40
